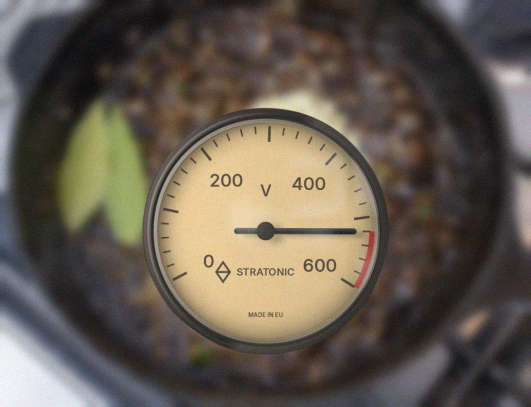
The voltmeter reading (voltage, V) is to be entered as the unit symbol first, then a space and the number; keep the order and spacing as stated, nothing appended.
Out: V 520
